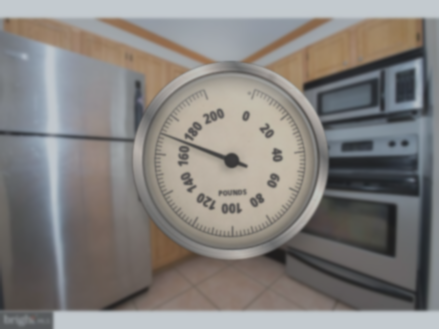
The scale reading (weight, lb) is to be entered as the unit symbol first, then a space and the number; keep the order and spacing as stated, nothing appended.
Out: lb 170
